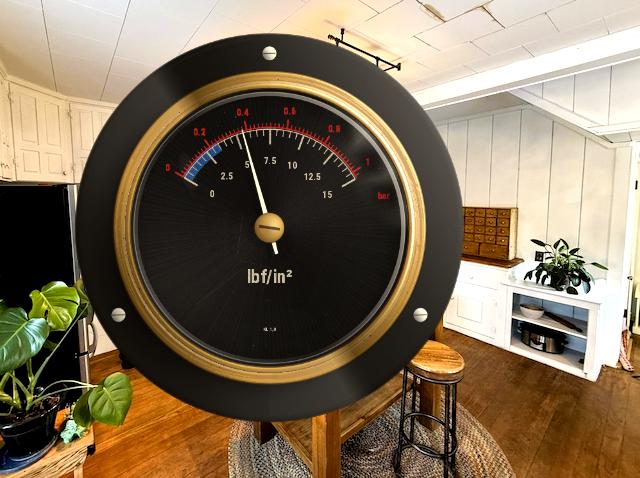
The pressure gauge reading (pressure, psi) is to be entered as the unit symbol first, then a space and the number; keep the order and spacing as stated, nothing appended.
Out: psi 5.5
